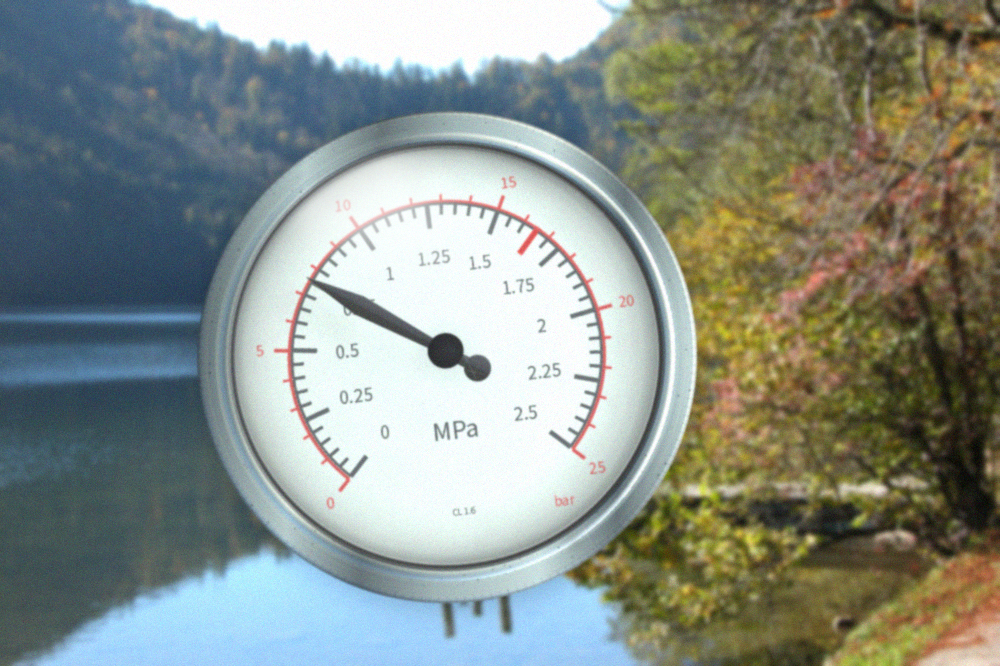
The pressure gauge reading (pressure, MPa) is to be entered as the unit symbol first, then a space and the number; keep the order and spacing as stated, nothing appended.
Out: MPa 0.75
